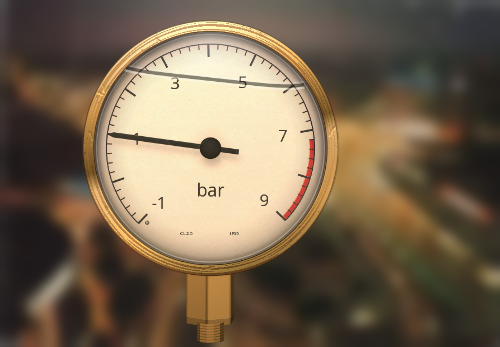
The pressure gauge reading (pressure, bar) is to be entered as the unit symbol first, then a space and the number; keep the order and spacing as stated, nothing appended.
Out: bar 1
